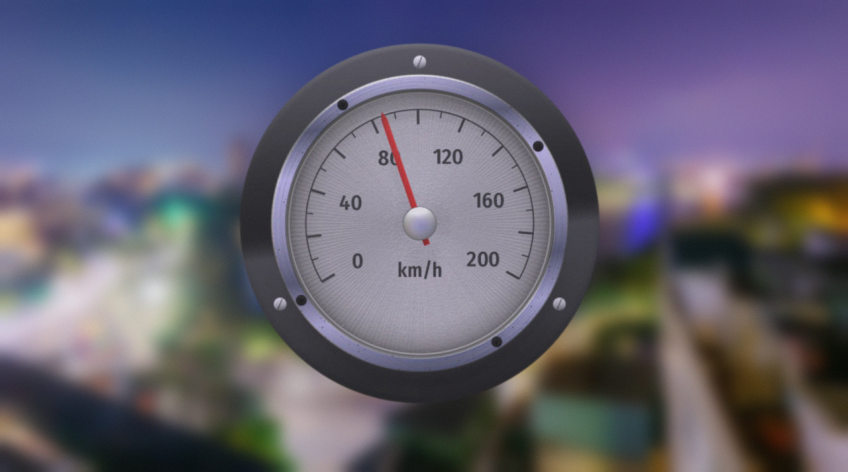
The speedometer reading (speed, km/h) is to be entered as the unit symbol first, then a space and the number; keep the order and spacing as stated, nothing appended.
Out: km/h 85
